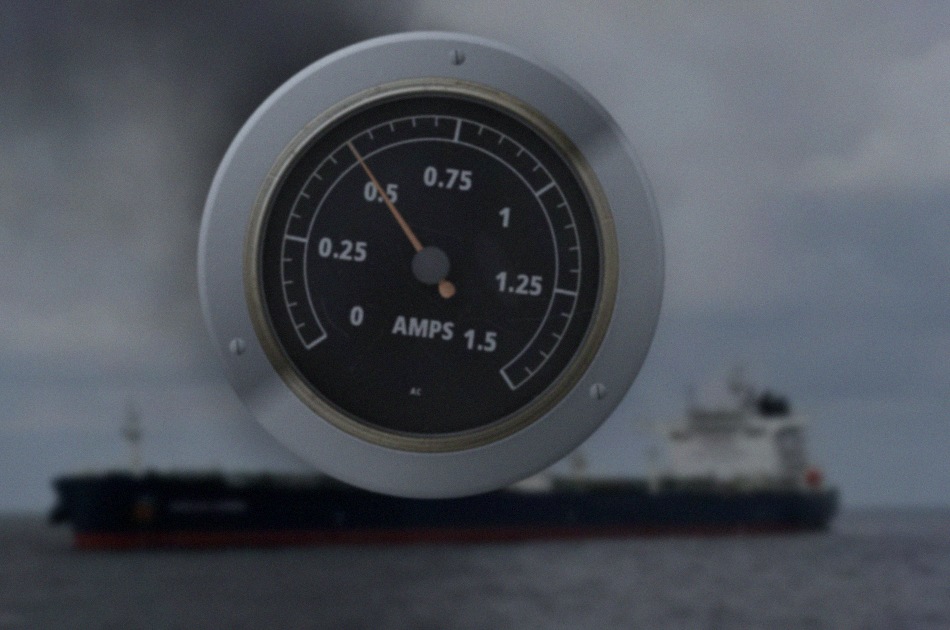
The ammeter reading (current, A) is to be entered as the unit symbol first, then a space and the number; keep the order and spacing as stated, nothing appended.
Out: A 0.5
